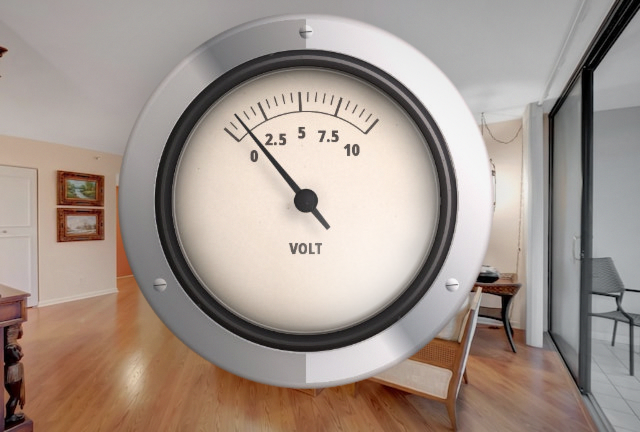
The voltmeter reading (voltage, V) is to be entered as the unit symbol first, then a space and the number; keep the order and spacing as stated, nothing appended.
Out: V 1
